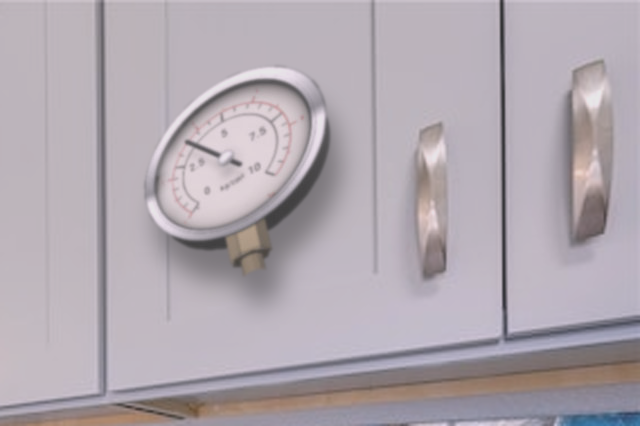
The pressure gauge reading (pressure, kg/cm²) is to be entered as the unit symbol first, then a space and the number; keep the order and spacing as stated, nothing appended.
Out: kg/cm² 3.5
